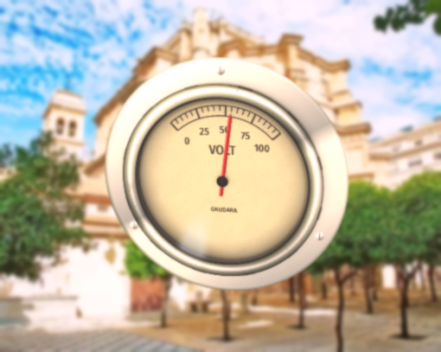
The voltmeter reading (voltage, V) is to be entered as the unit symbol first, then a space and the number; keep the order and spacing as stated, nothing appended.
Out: V 55
